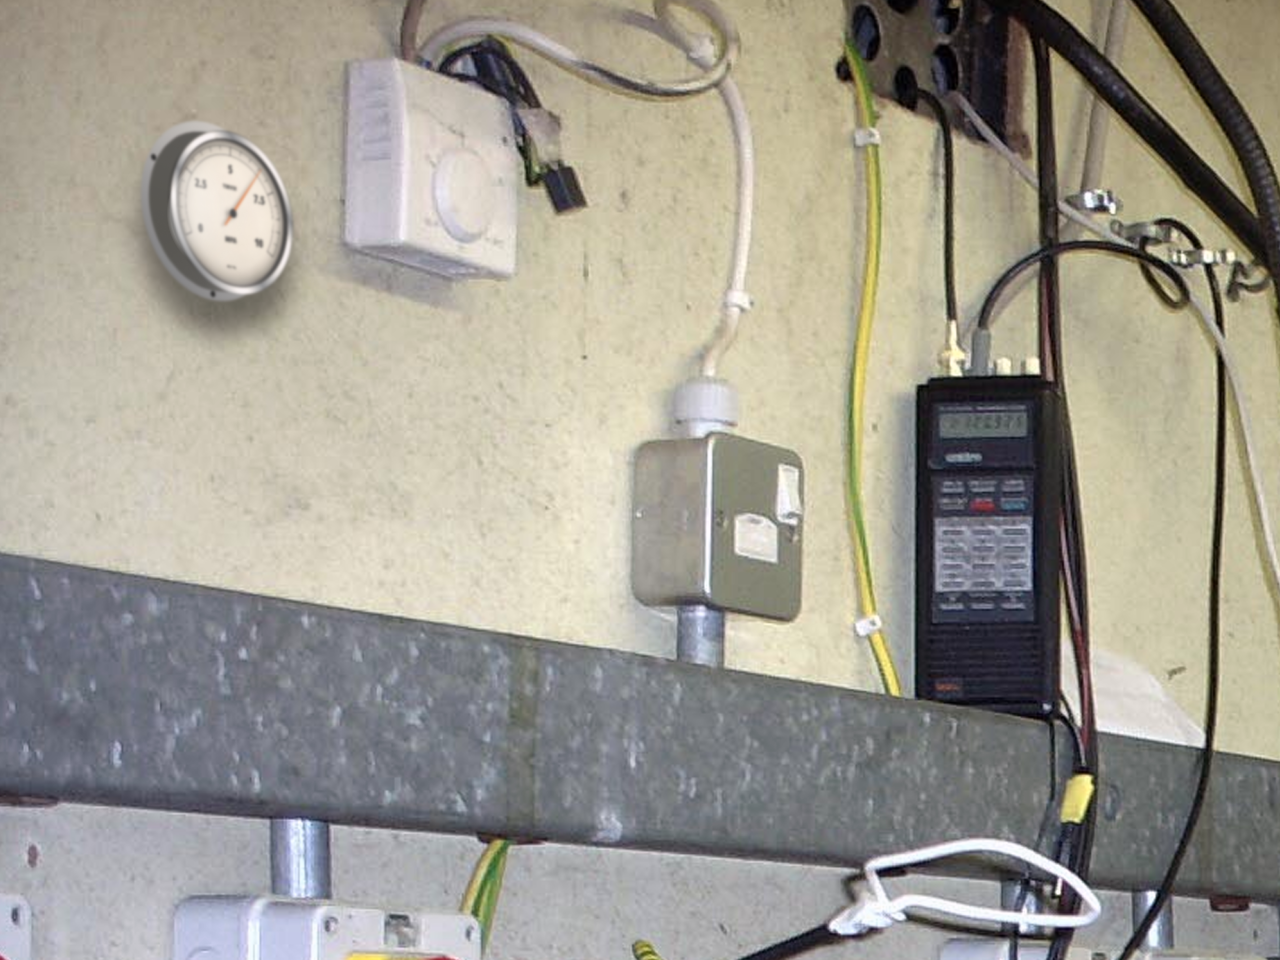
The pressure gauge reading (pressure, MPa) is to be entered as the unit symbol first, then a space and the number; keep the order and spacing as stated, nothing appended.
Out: MPa 6.5
